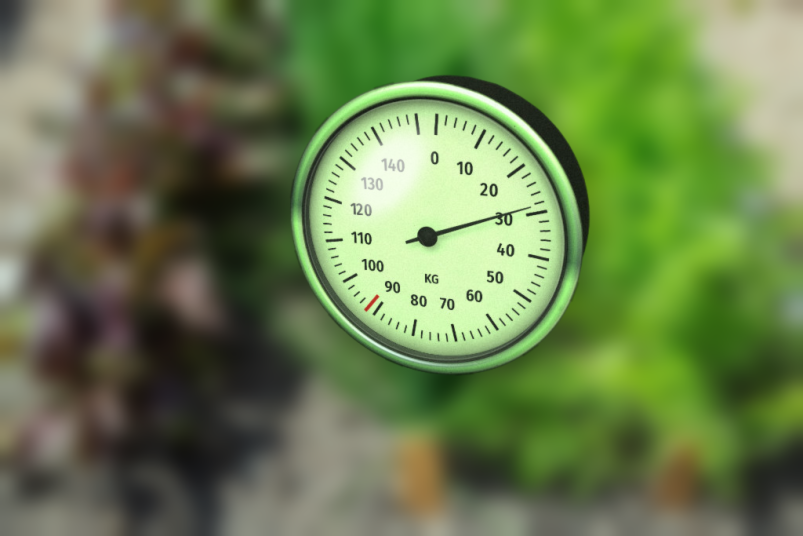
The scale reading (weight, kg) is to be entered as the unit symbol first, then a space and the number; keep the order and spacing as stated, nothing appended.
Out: kg 28
